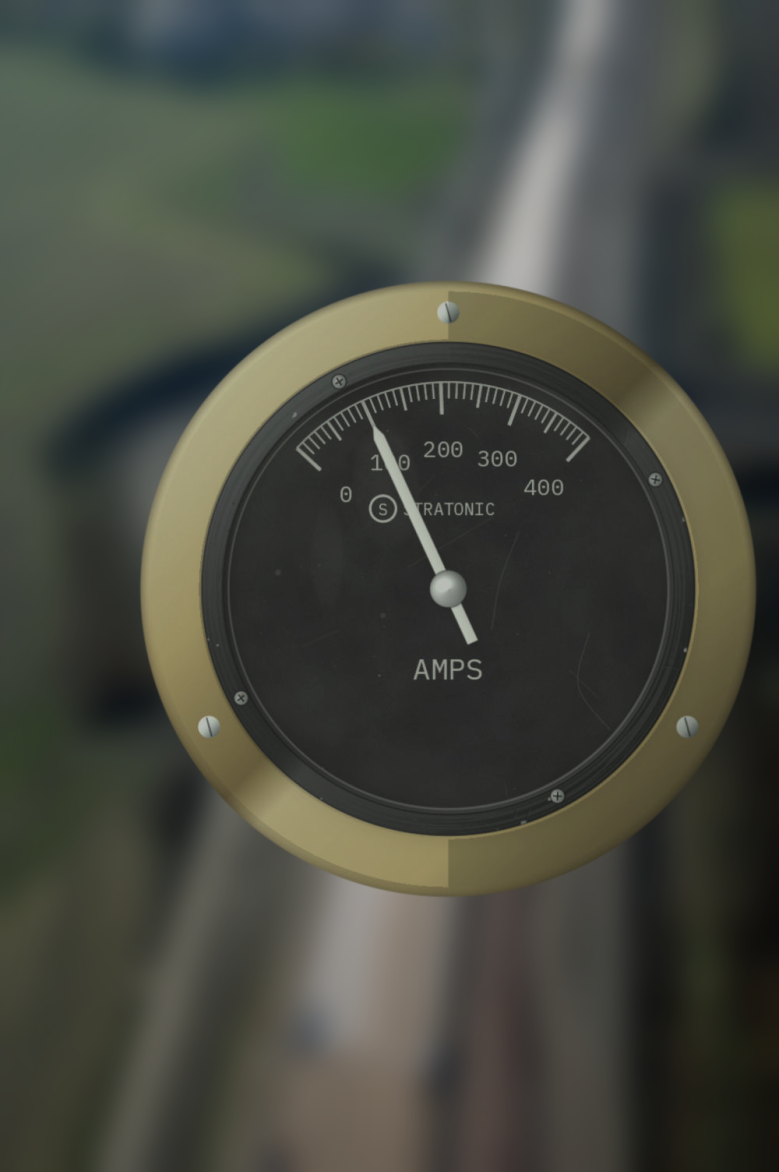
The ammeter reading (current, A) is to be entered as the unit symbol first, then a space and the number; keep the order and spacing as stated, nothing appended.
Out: A 100
